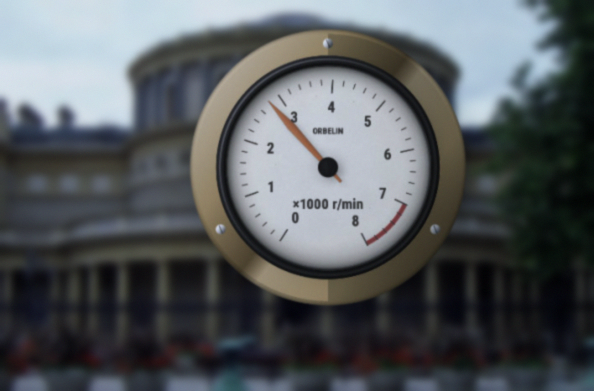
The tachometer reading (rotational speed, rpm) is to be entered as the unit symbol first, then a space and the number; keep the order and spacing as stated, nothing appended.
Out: rpm 2800
